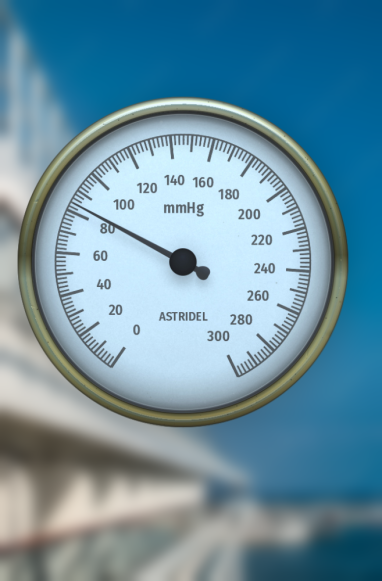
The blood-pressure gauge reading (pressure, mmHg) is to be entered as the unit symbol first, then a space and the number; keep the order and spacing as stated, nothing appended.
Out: mmHg 84
